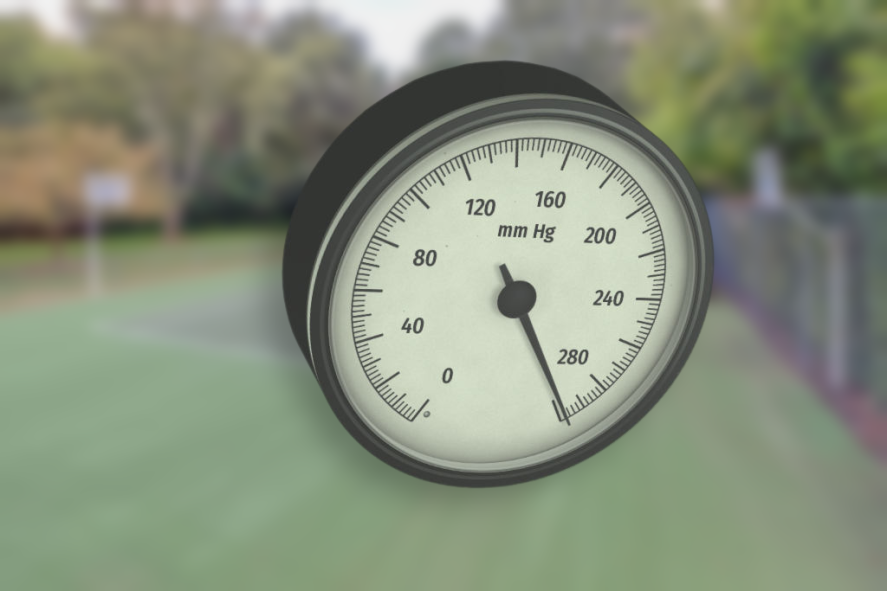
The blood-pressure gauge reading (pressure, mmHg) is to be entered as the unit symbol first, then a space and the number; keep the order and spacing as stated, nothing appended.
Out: mmHg 298
